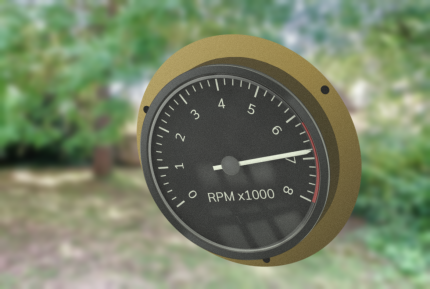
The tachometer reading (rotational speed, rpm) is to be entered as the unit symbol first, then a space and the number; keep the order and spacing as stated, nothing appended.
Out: rpm 6800
